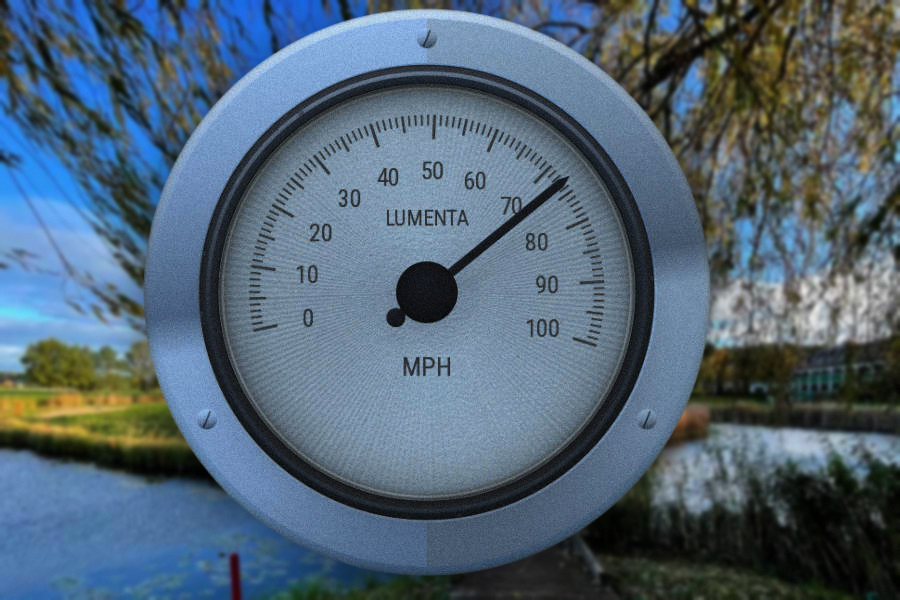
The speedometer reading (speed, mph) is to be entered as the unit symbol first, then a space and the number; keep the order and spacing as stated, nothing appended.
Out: mph 73
